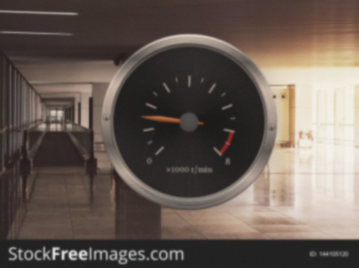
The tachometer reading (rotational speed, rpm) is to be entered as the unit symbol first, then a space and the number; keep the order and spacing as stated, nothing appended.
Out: rpm 1500
